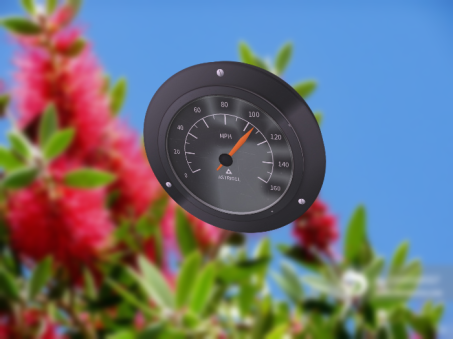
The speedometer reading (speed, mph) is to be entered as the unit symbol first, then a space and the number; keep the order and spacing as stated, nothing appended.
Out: mph 105
